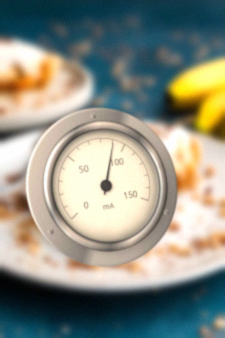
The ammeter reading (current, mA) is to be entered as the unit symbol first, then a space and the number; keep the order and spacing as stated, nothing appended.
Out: mA 90
